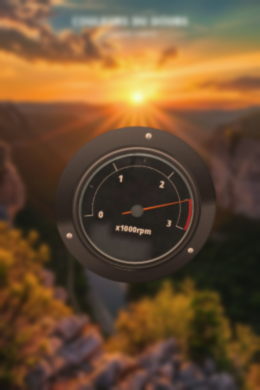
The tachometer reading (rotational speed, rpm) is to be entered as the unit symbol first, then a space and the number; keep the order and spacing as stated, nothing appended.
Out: rpm 2500
